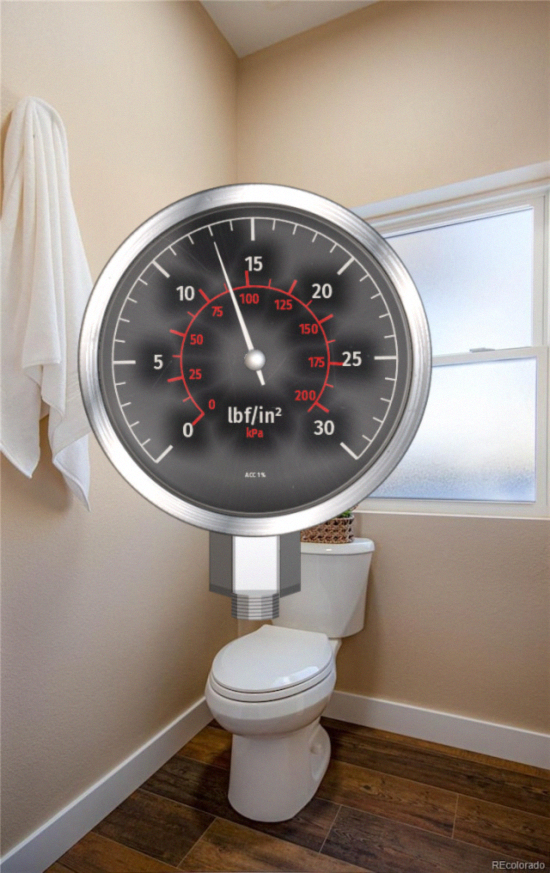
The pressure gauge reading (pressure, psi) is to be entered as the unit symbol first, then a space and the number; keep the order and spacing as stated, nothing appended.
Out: psi 13
